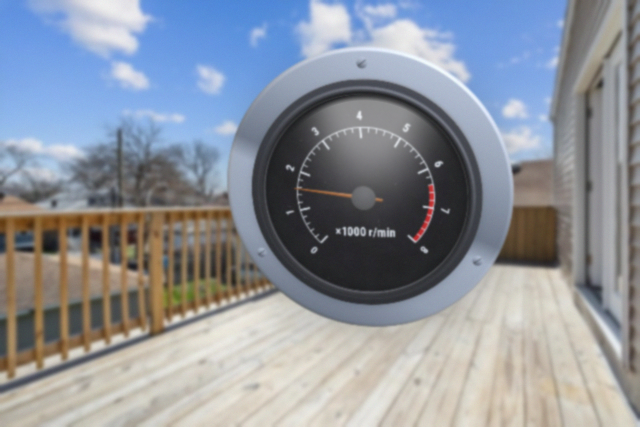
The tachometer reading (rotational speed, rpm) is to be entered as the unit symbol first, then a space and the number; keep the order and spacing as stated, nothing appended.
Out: rpm 1600
